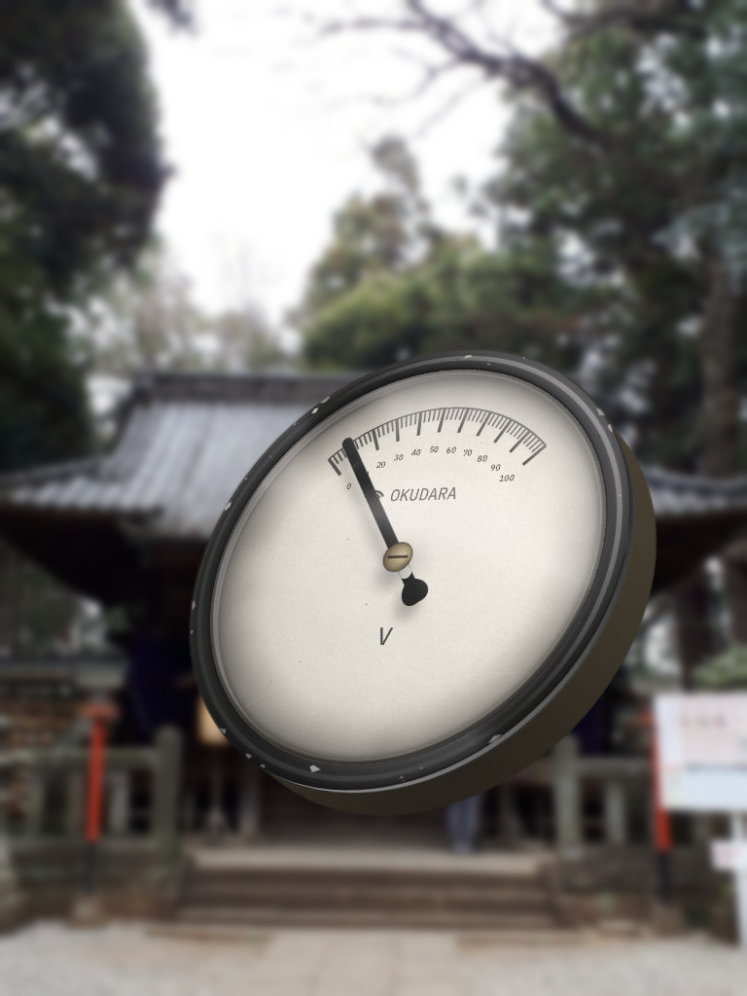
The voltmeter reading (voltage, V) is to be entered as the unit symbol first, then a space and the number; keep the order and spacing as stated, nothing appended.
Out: V 10
